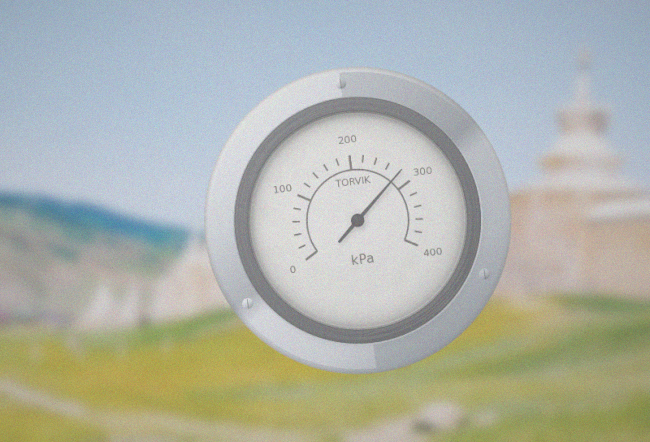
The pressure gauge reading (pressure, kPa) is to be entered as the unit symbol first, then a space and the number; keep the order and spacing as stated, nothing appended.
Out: kPa 280
